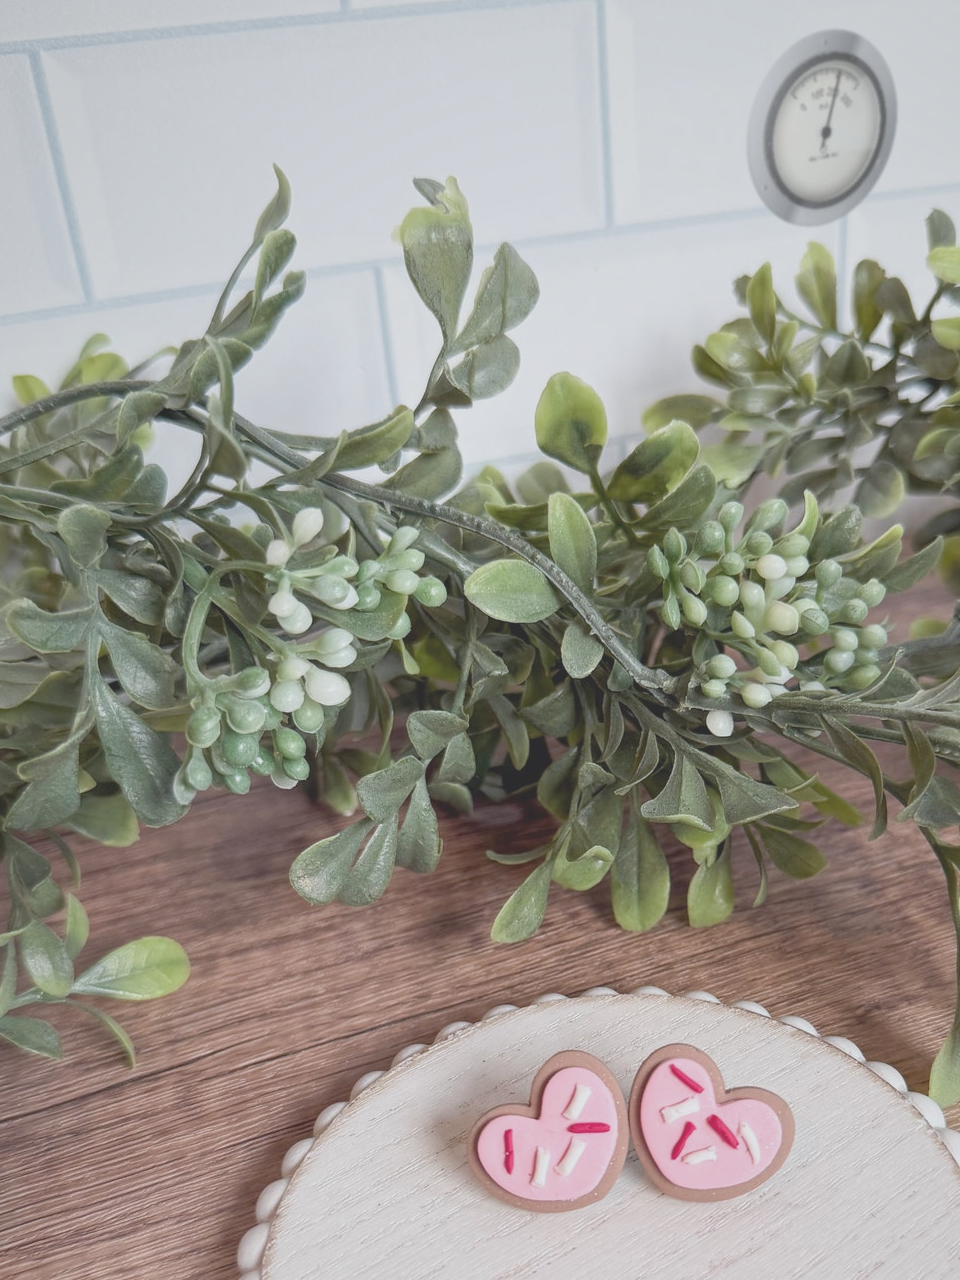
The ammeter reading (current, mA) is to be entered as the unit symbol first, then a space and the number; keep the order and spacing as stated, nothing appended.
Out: mA 200
